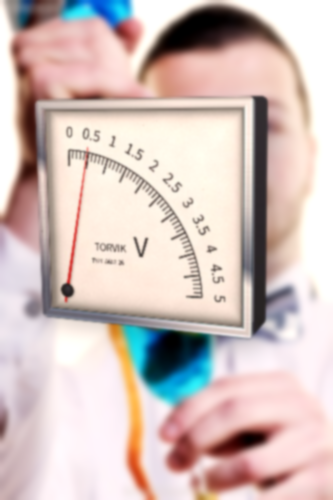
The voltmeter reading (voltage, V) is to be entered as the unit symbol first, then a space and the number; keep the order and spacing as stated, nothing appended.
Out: V 0.5
